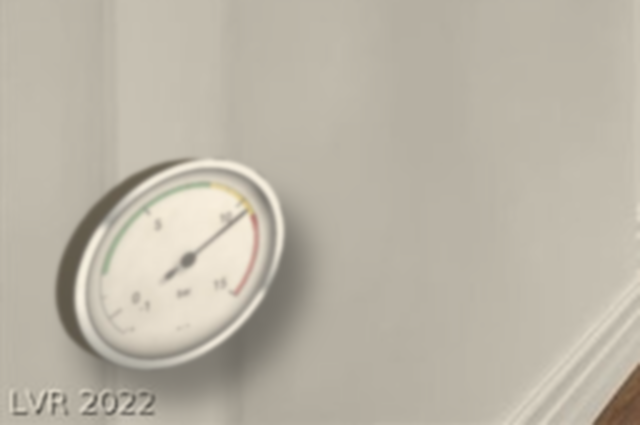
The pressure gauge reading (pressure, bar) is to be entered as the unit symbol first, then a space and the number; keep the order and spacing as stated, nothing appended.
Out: bar 10.5
